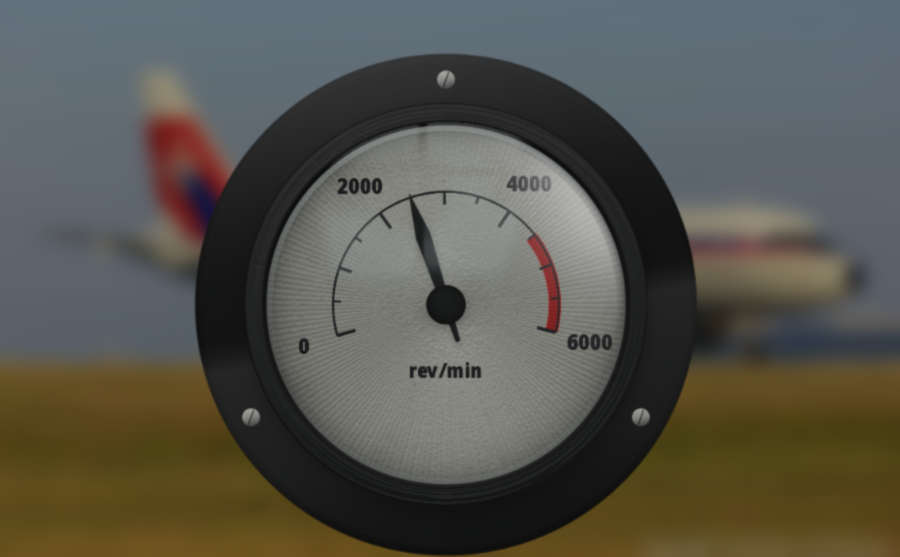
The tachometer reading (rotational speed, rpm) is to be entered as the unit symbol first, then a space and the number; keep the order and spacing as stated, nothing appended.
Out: rpm 2500
